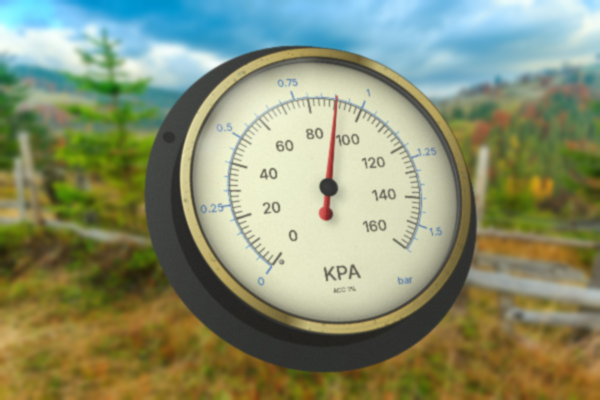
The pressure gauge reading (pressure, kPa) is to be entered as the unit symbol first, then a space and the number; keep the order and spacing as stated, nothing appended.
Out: kPa 90
